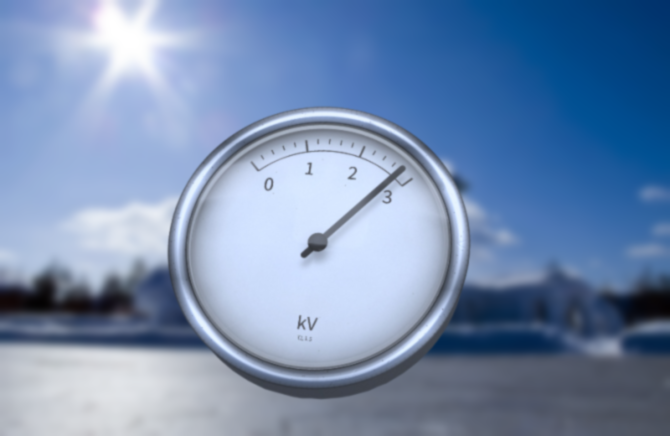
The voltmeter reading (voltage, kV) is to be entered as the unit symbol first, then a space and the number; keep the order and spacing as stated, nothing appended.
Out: kV 2.8
